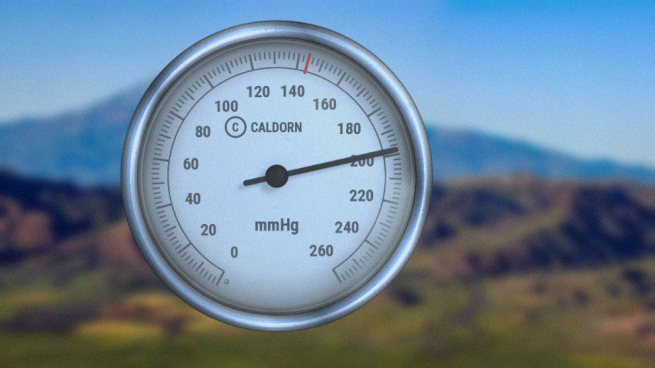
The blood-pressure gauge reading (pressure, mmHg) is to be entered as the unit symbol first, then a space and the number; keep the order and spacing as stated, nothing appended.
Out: mmHg 198
